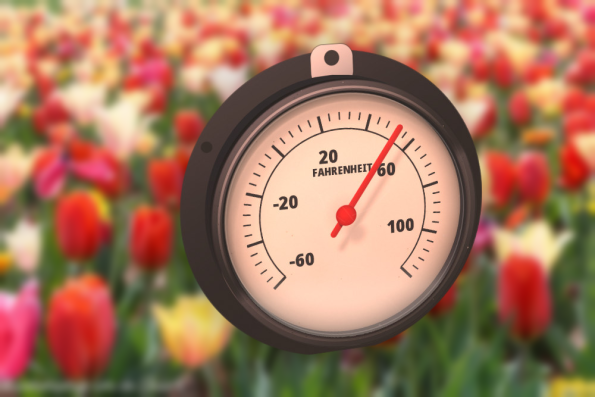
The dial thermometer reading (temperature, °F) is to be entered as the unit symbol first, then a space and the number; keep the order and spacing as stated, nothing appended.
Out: °F 52
